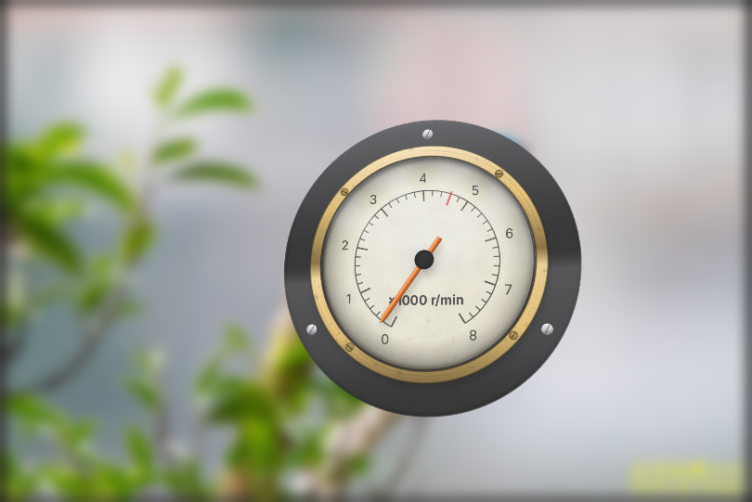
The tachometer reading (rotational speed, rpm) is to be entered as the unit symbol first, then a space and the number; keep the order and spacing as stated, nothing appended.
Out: rpm 200
